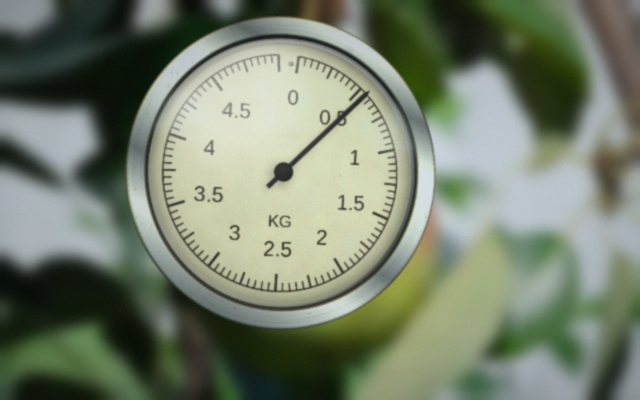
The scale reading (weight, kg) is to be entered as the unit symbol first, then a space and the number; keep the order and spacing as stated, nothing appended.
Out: kg 0.55
